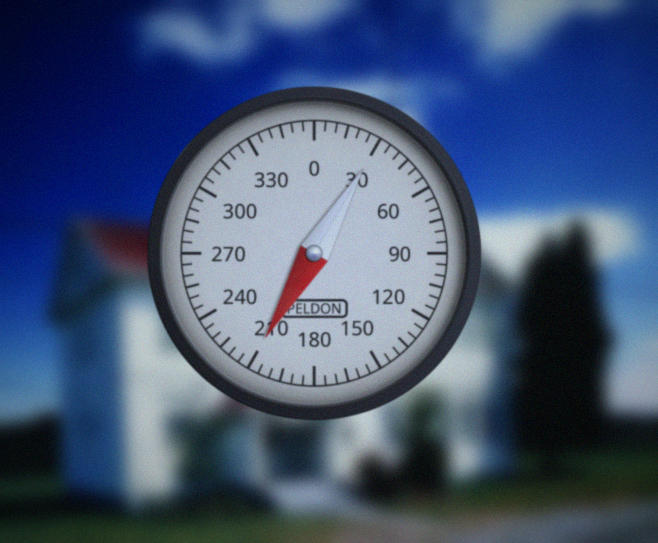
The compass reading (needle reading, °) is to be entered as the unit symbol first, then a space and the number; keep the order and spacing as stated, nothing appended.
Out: ° 210
